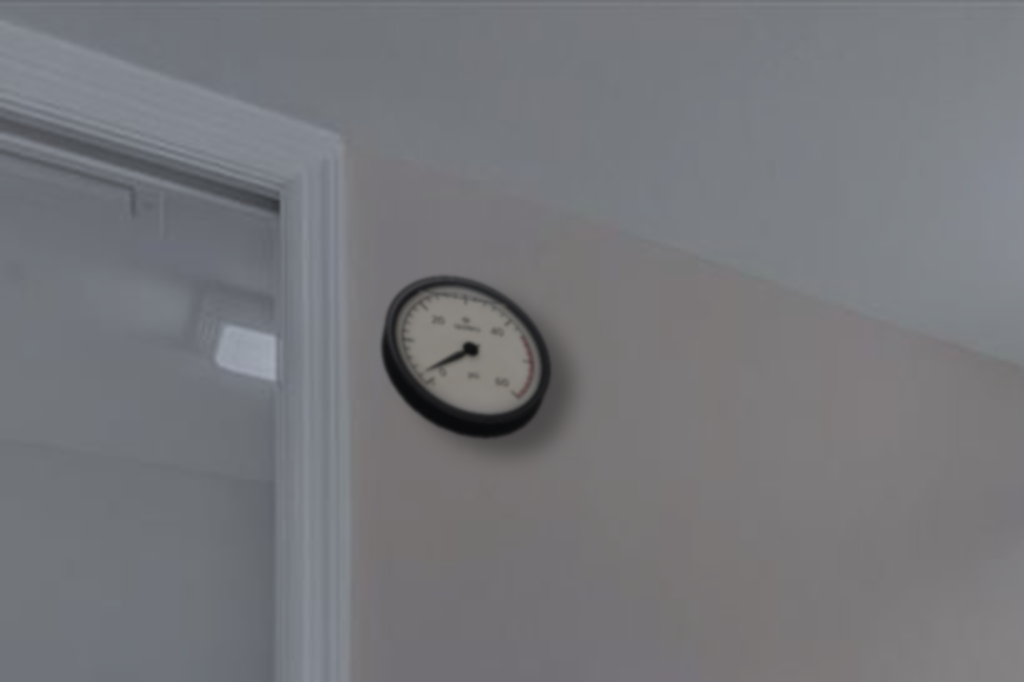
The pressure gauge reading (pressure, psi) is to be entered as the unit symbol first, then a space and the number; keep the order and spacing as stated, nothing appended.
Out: psi 2
